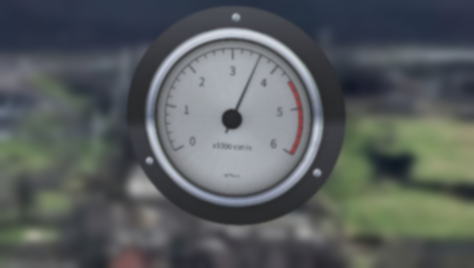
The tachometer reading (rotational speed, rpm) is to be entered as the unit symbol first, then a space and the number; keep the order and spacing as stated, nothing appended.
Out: rpm 3600
